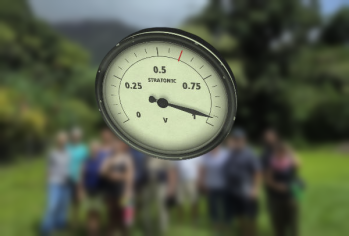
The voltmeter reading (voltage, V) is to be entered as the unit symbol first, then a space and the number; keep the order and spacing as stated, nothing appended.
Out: V 0.95
